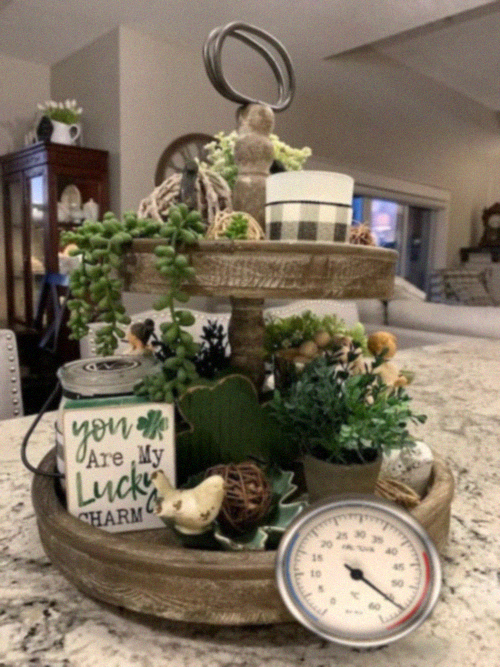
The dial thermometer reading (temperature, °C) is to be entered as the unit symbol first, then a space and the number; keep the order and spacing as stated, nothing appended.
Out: °C 55
